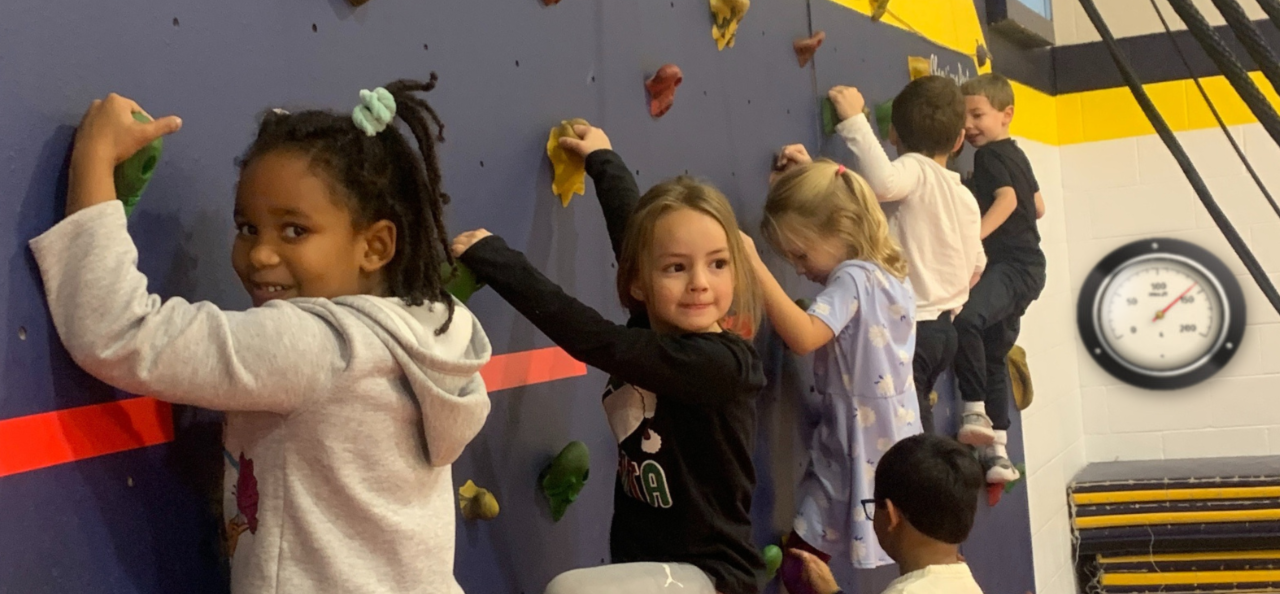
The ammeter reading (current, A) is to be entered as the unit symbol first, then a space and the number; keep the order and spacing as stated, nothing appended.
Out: A 140
